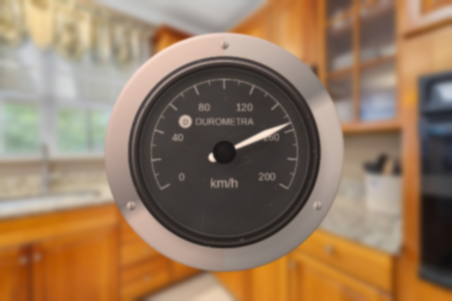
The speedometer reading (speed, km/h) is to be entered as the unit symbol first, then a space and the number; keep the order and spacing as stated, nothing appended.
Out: km/h 155
